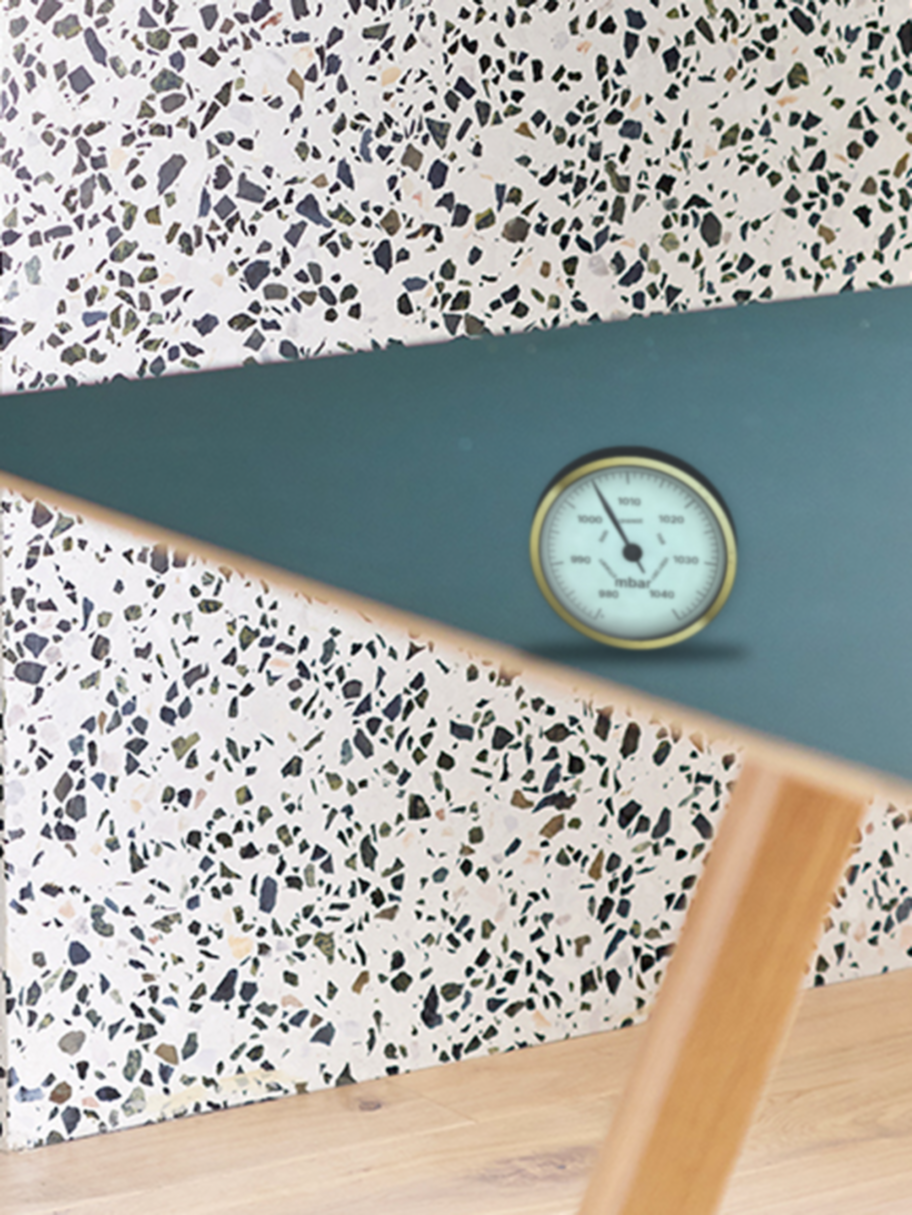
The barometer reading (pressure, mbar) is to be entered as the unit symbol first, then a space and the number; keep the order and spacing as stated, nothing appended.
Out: mbar 1005
